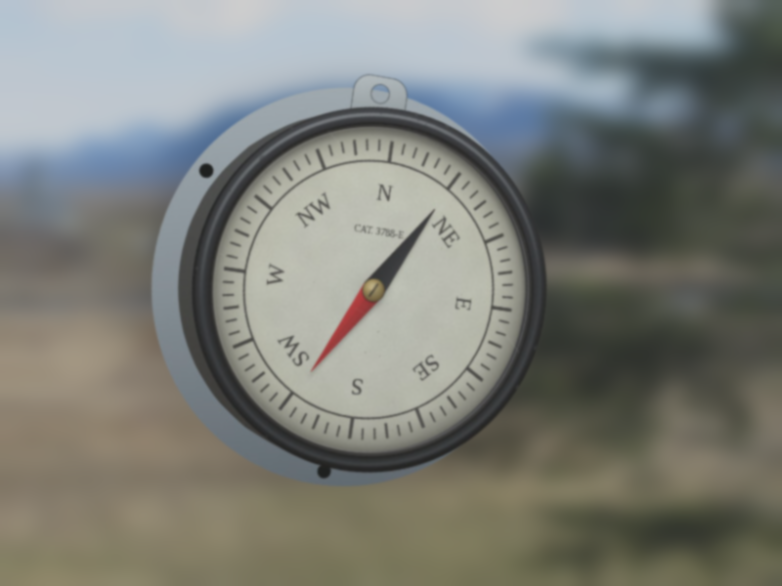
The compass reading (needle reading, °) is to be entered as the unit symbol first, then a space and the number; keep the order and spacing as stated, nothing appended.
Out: ° 210
